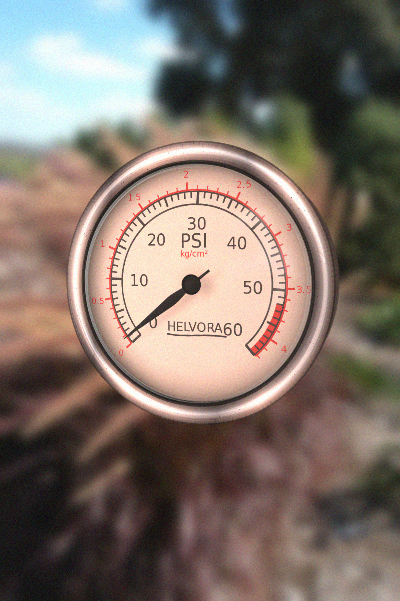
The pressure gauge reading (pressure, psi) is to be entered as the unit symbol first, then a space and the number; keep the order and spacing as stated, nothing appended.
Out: psi 1
